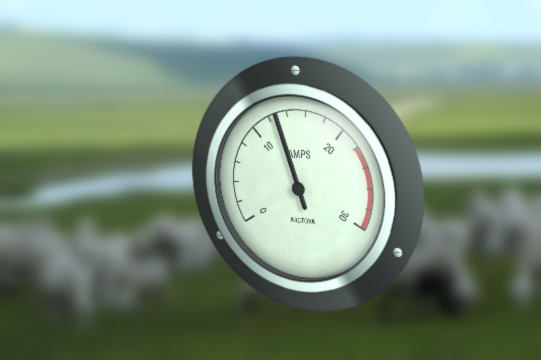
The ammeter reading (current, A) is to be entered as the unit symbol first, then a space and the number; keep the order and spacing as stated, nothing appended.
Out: A 13
